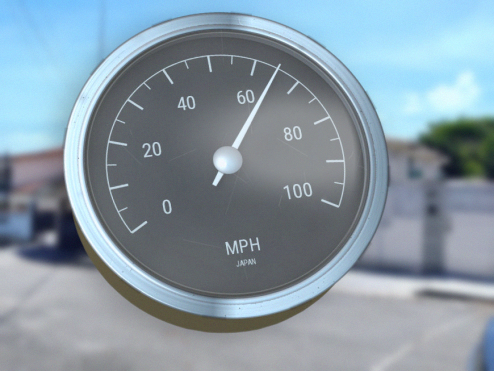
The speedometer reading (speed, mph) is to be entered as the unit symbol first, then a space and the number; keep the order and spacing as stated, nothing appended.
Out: mph 65
